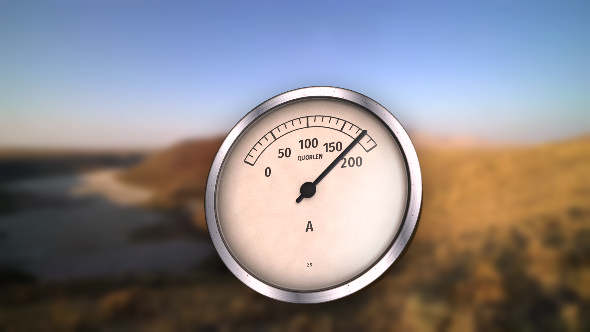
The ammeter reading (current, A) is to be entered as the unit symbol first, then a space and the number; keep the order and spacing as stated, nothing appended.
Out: A 180
